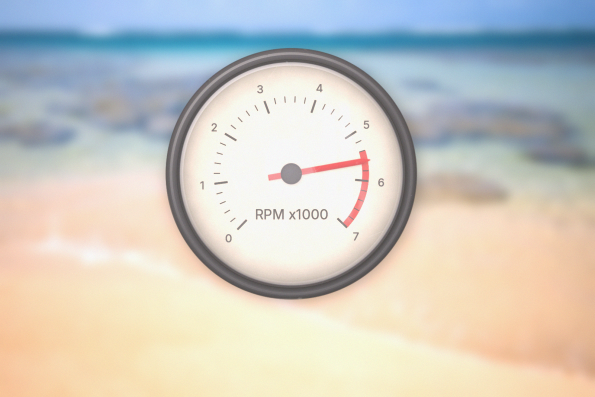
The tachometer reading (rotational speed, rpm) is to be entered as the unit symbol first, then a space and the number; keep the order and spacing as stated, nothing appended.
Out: rpm 5600
